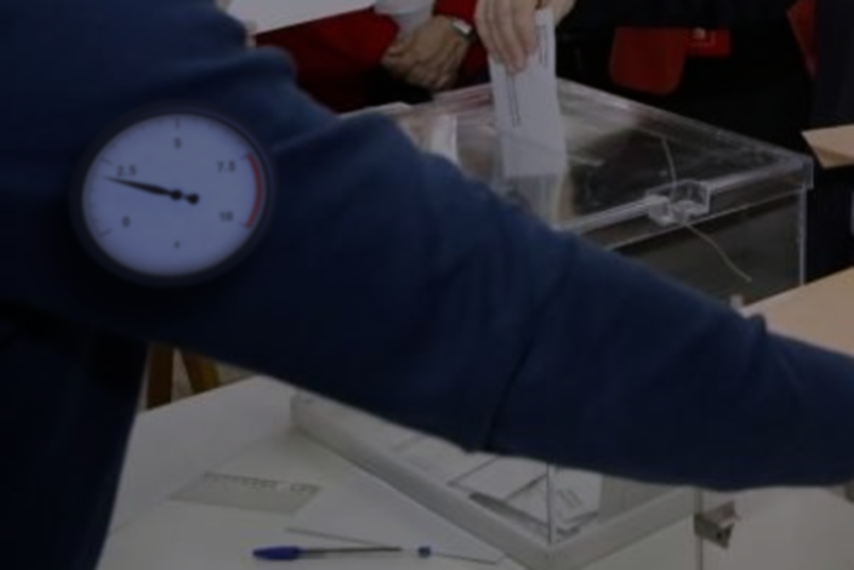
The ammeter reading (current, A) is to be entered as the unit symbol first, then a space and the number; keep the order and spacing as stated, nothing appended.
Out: A 2
